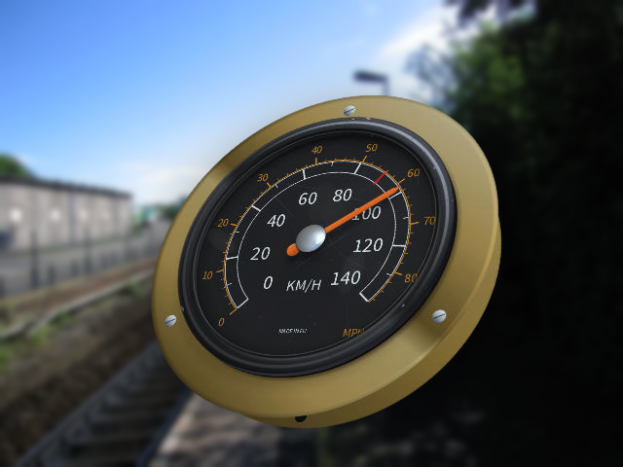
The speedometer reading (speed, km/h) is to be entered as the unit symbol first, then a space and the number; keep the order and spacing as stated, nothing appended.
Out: km/h 100
